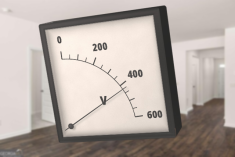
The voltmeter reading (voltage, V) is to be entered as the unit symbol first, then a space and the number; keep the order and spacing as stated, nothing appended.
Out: V 425
